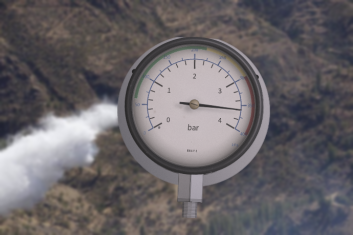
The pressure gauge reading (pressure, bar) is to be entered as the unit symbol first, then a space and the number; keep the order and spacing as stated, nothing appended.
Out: bar 3.6
